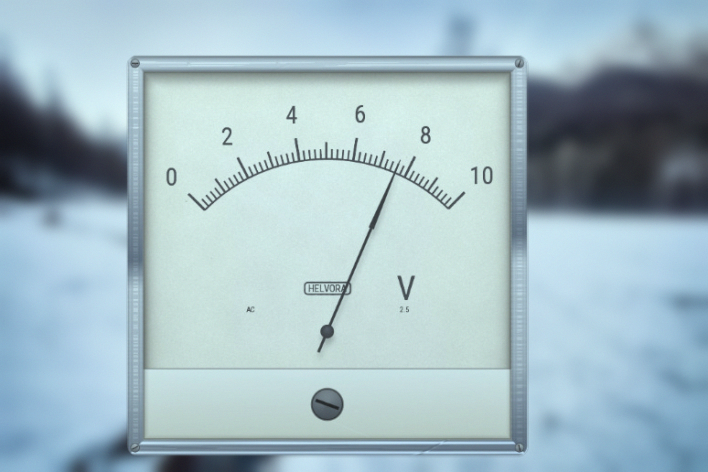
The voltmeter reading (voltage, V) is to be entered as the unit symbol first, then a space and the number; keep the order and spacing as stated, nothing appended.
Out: V 7.6
